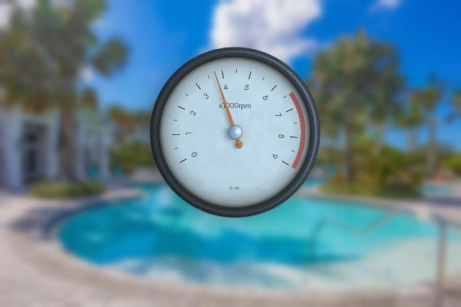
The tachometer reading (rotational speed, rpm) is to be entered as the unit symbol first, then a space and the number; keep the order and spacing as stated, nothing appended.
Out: rpm 3750
